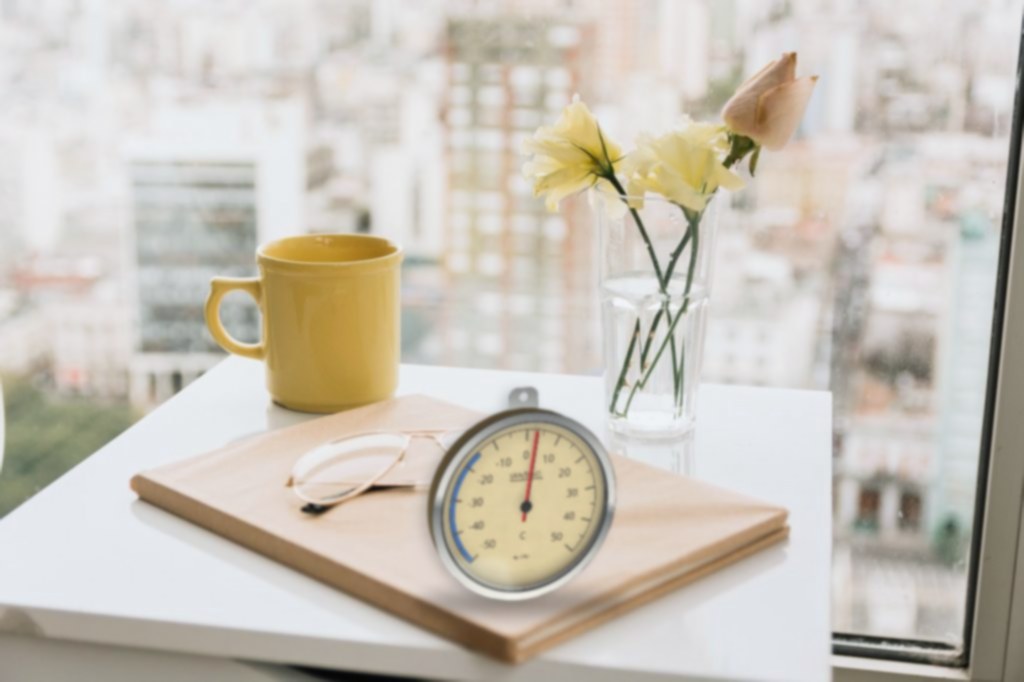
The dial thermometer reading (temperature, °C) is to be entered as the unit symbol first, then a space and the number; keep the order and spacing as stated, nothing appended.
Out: °C 2.5
